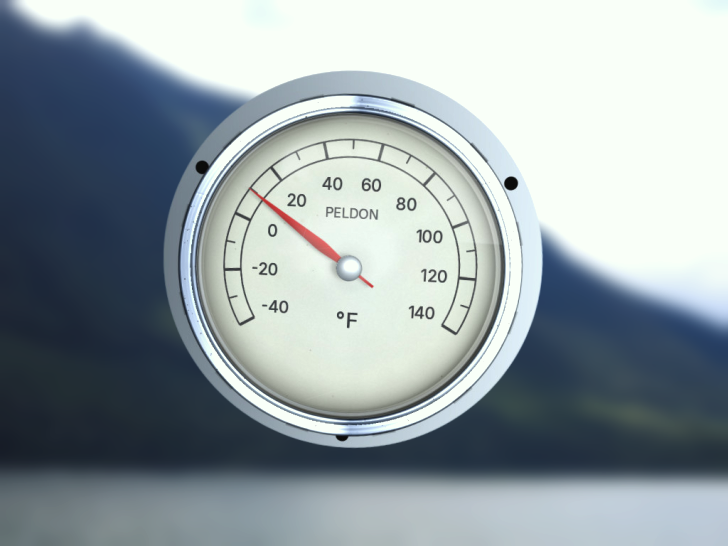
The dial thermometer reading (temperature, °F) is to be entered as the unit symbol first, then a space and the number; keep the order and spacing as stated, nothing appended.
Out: °F 10
